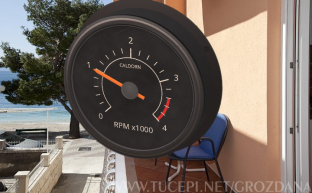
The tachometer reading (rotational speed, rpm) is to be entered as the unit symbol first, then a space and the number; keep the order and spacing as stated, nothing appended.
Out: rpm 1000
